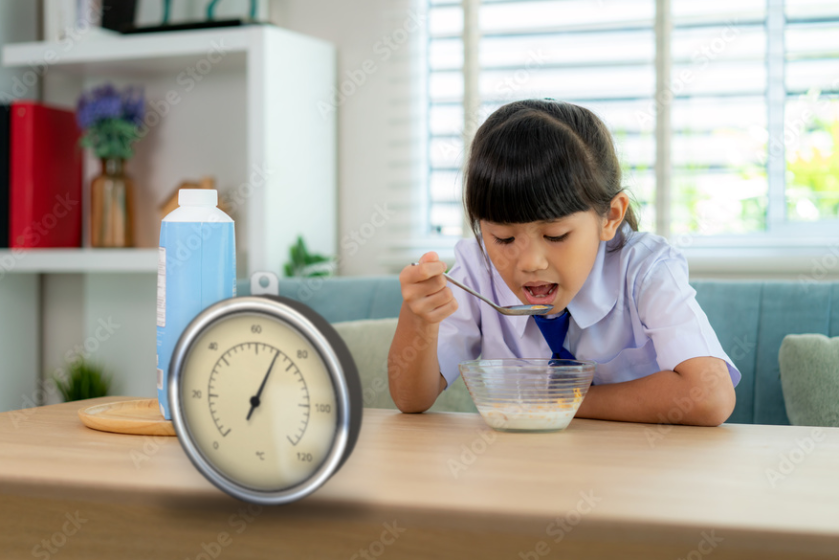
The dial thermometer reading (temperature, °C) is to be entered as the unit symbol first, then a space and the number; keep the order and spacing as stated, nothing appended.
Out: °C 72
